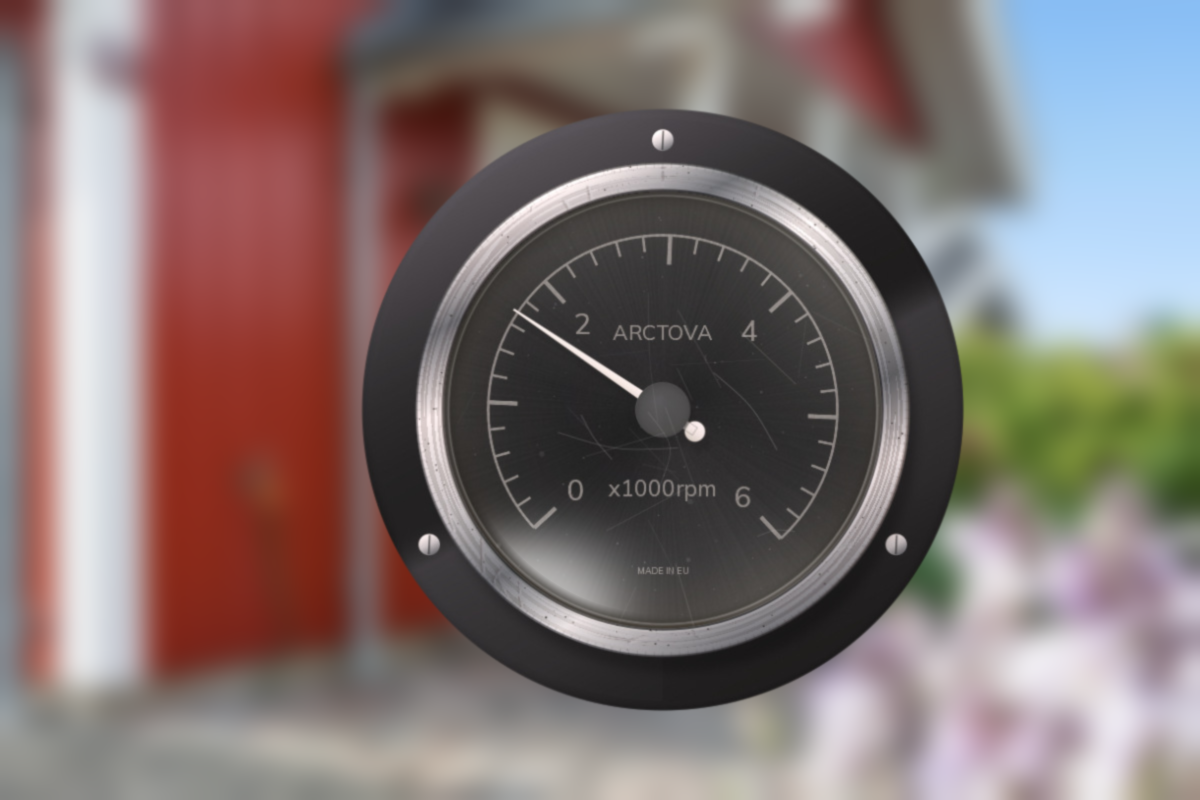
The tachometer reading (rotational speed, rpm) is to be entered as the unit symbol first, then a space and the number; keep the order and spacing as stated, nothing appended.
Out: rpm 1700
